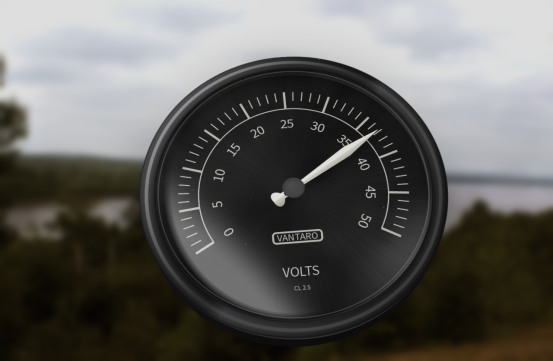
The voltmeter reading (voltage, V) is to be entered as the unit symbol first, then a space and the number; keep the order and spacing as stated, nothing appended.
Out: V 37
